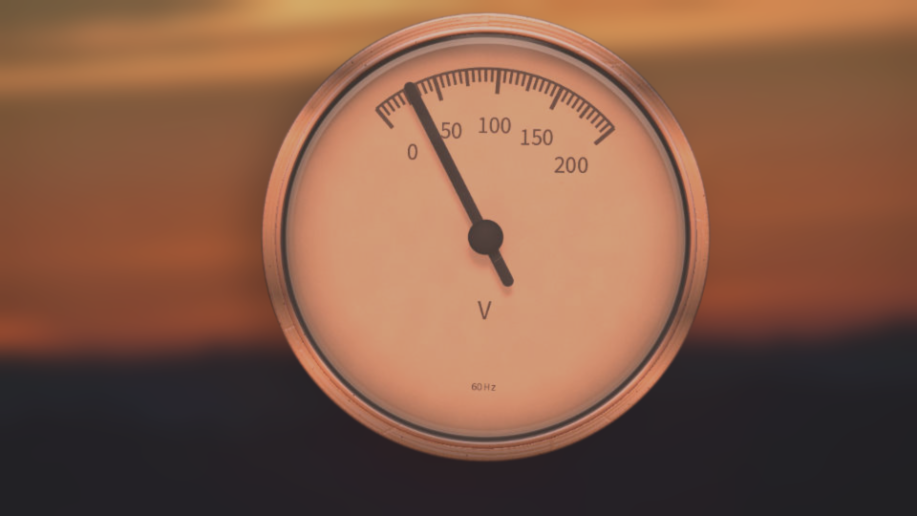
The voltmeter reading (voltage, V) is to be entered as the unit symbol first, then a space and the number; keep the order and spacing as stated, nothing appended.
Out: V 30
